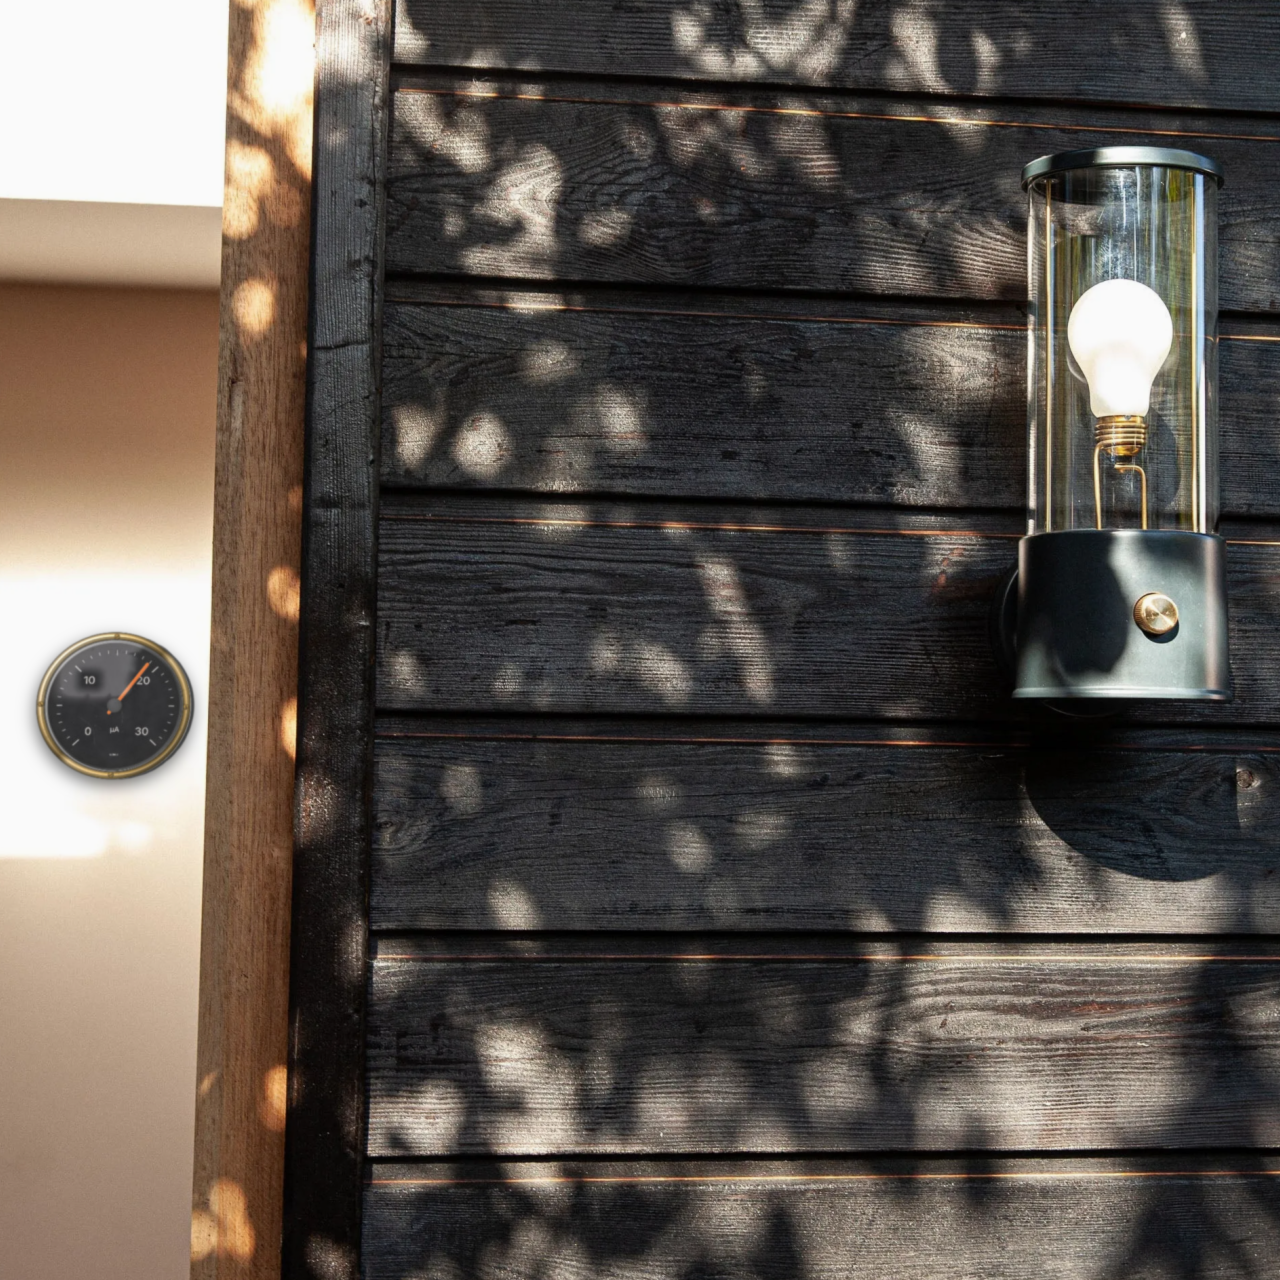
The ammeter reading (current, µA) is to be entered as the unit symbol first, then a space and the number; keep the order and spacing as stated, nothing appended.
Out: µA 19
